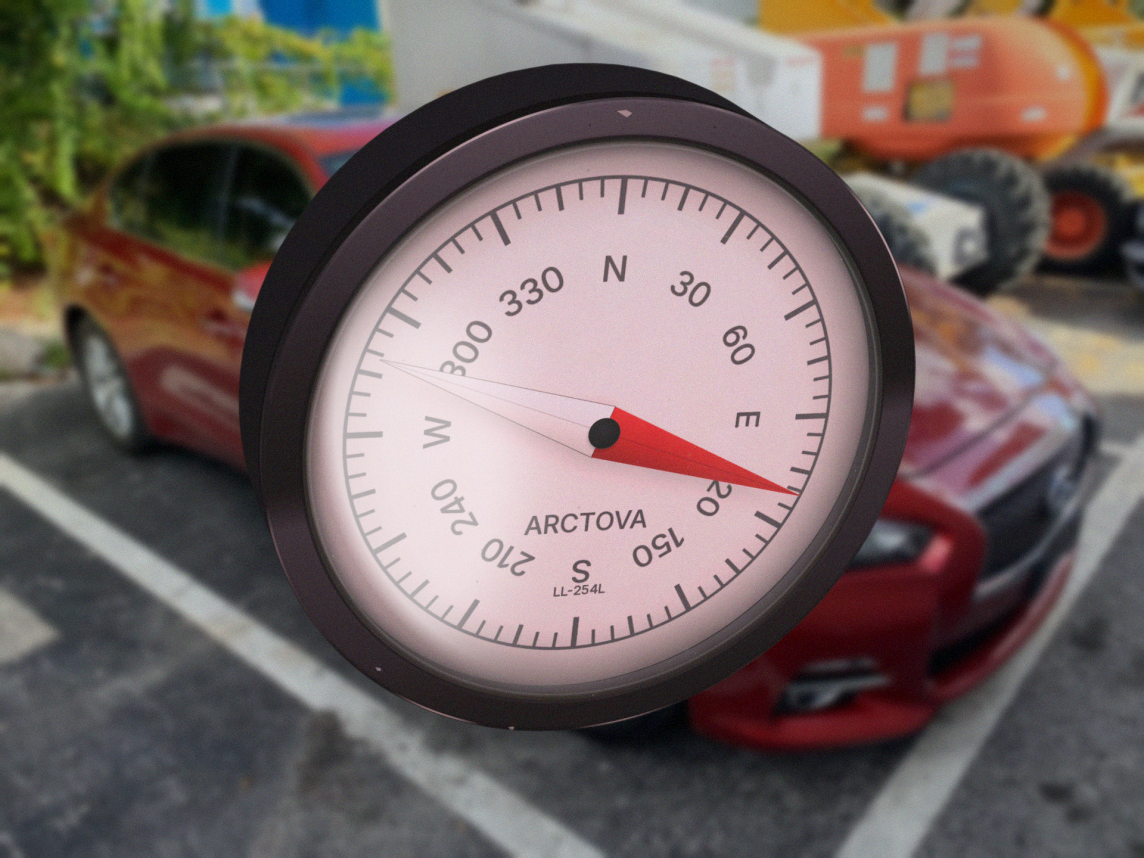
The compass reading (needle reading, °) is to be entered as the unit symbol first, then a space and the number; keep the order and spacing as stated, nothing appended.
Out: ° 110
